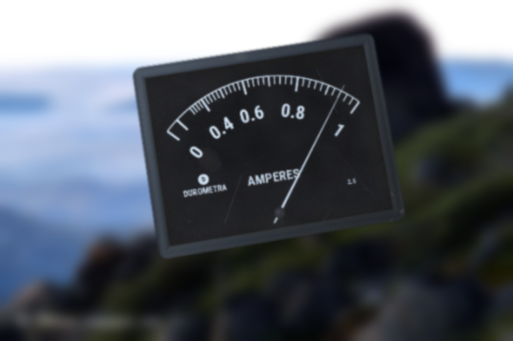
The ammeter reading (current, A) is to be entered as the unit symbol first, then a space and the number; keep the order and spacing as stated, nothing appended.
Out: A 0.94
